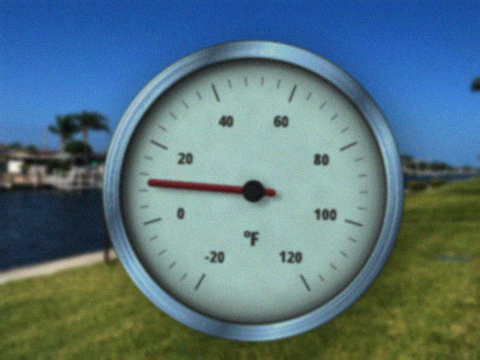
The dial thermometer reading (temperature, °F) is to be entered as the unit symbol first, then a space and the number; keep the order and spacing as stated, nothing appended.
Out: °F 10
